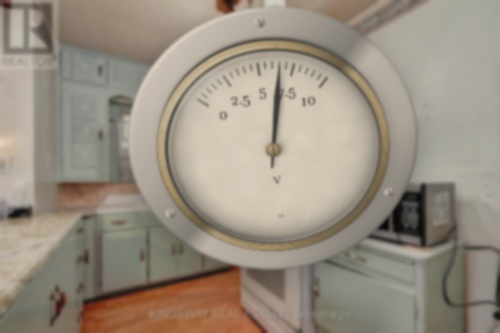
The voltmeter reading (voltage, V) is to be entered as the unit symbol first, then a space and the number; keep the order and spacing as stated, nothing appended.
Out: V 6.5
